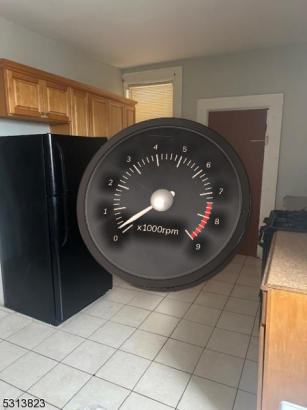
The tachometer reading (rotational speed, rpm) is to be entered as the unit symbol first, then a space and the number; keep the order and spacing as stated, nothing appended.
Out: rpm 200
